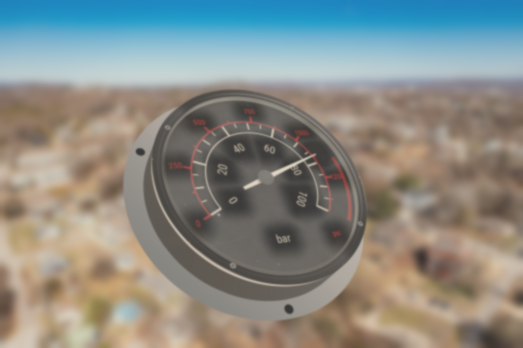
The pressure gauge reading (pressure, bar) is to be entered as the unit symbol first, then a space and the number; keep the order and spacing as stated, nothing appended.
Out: bar 77.5
